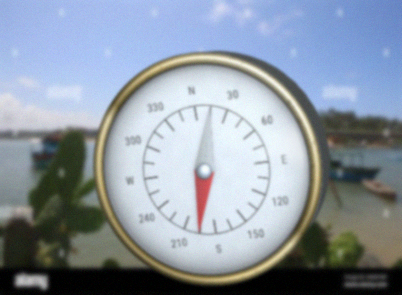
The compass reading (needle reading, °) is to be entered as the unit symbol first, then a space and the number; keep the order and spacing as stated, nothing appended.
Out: ° 195
